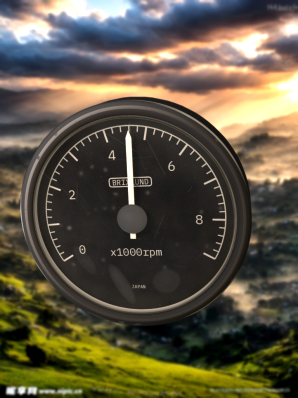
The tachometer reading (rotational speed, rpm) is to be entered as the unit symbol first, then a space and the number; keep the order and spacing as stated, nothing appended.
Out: rpm 4600
